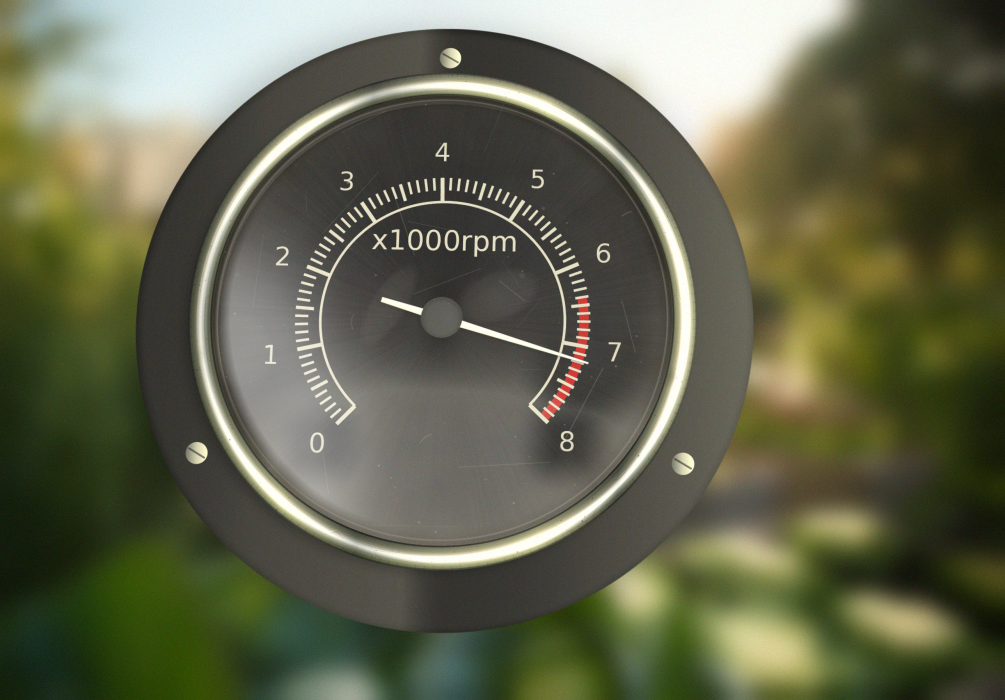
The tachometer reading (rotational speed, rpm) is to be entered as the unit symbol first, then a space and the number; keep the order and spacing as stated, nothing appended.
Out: rpm 7200
